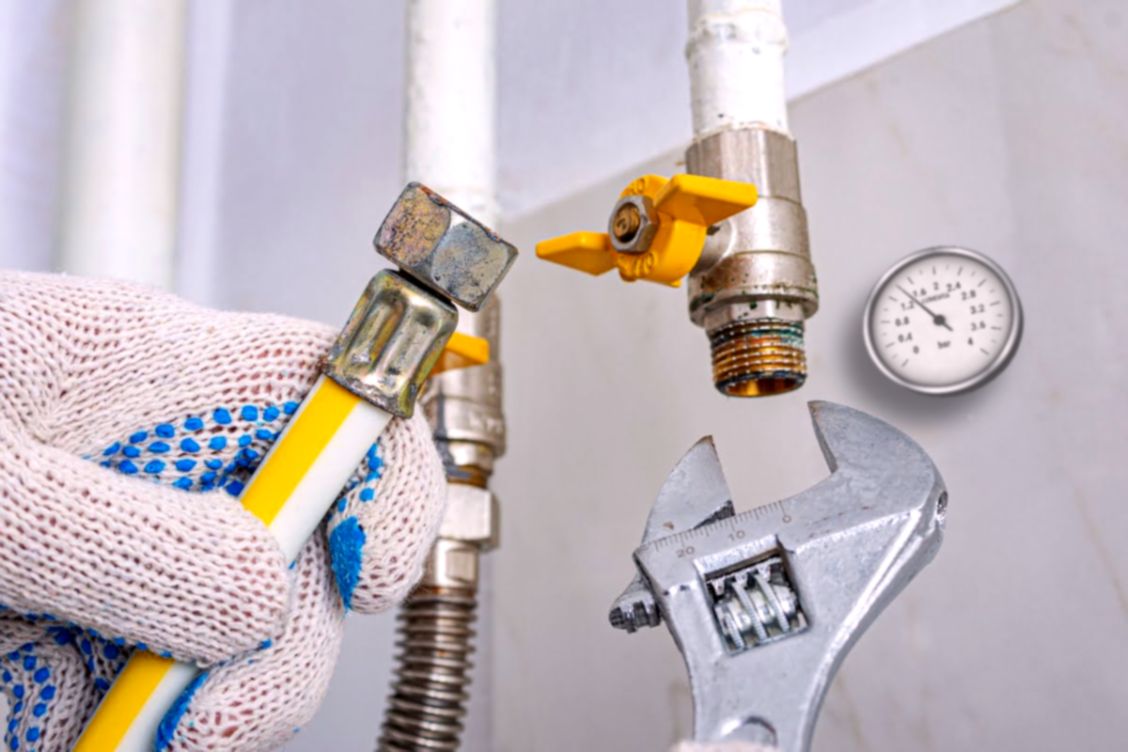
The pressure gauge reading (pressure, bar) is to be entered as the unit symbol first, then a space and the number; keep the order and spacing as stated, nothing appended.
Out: bar 1.4
